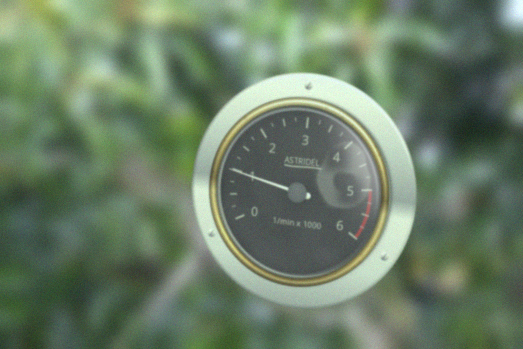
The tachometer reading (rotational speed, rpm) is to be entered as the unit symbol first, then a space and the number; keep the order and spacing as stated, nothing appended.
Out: rpm 1000
